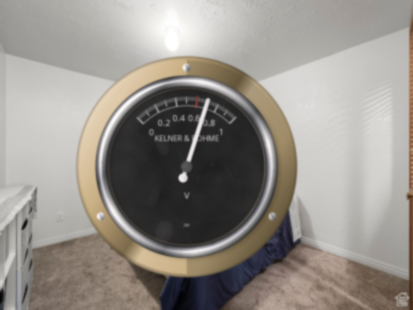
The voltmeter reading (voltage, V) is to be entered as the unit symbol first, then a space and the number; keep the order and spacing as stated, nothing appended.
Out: V 0.7
